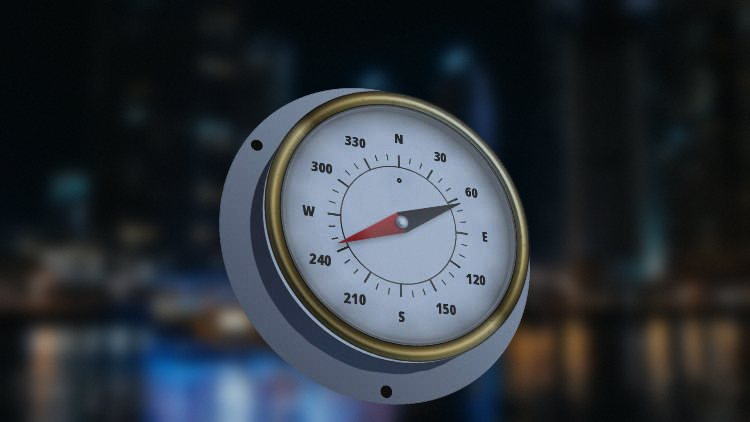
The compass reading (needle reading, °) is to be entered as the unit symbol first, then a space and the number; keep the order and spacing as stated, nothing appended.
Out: ° 245
